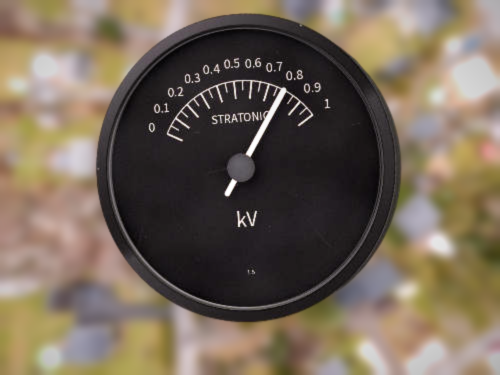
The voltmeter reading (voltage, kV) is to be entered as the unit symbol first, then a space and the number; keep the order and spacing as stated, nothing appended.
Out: kV 0.8
